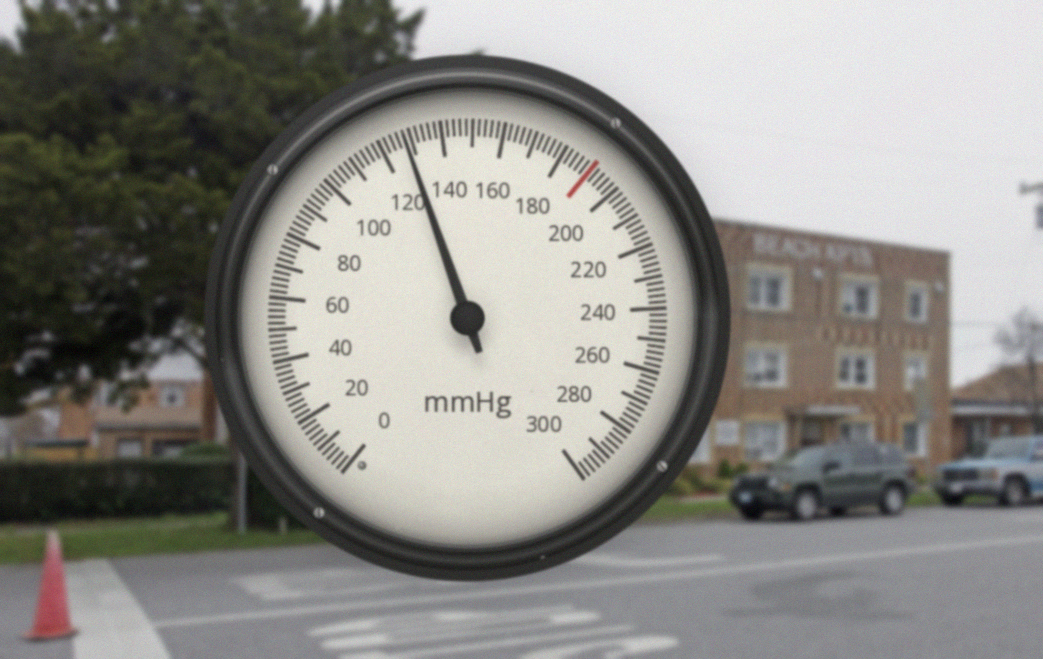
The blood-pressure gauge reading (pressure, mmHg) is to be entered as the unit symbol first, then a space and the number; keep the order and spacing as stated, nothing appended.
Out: mmHg 128
